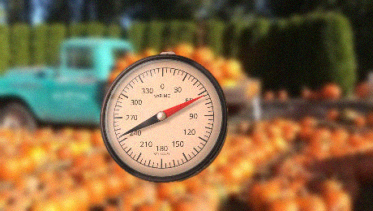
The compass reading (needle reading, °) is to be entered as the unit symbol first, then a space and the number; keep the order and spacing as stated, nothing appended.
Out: ° 65
